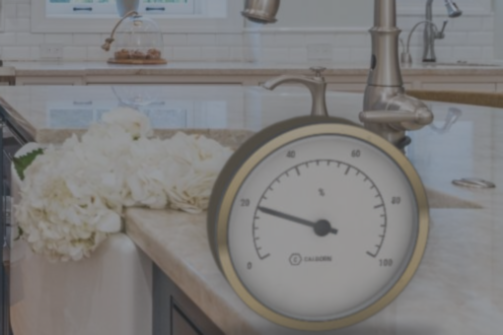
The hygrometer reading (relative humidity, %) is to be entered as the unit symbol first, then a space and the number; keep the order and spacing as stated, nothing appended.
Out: % 20
